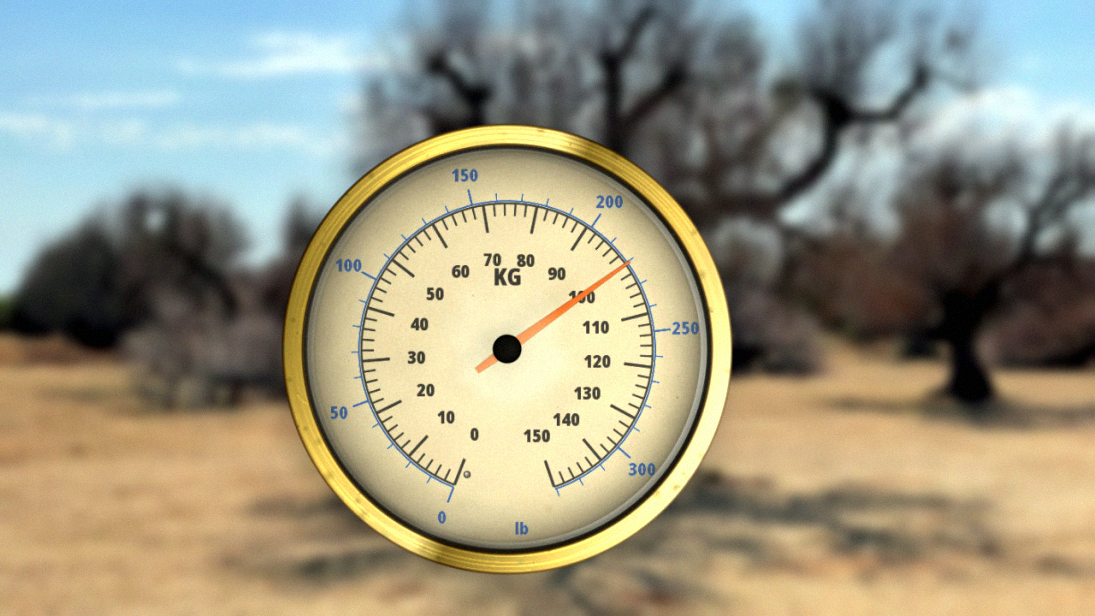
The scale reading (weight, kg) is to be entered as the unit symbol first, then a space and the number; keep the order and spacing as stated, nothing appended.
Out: kg 100
